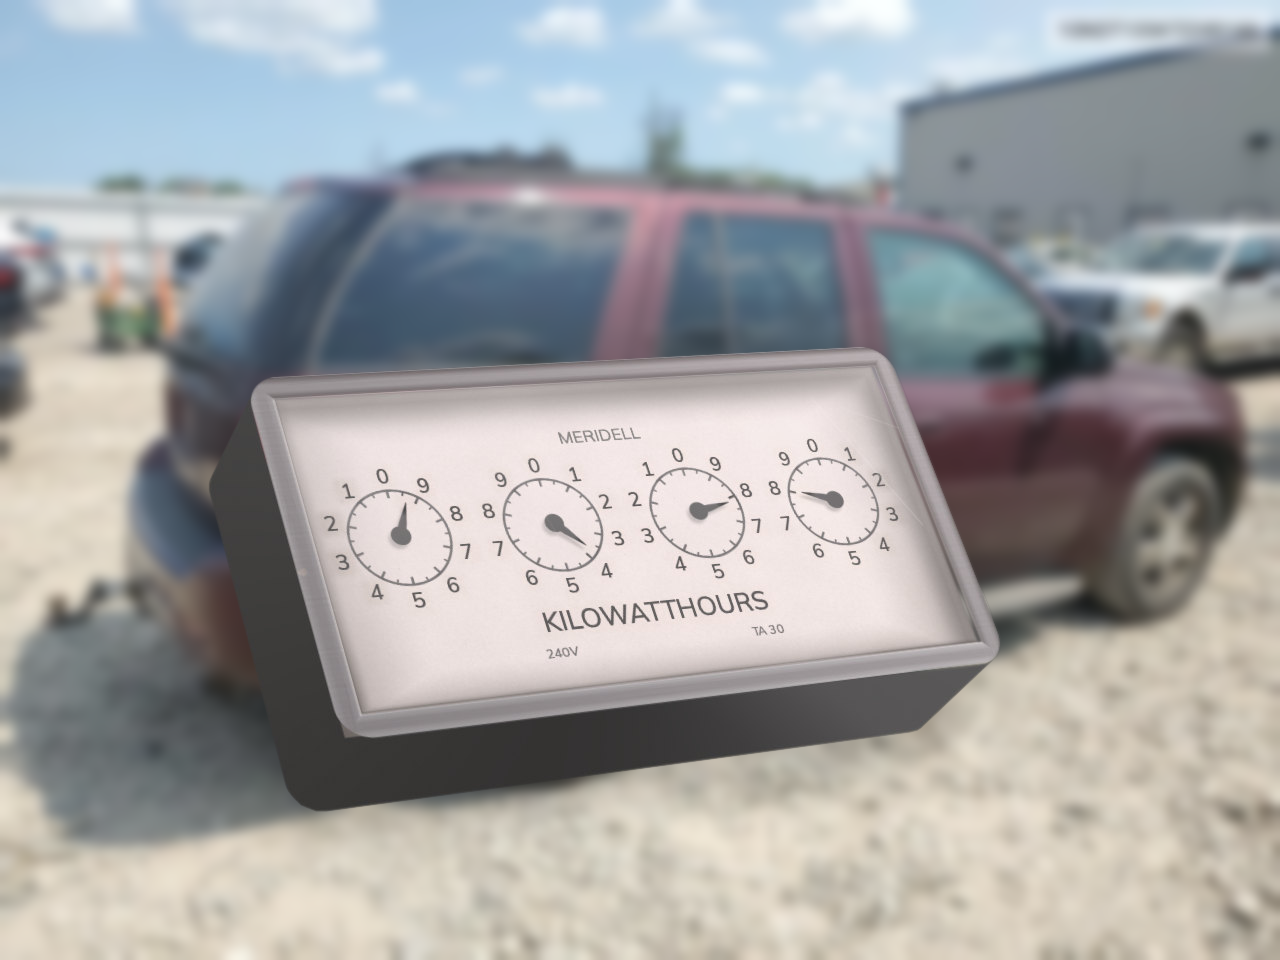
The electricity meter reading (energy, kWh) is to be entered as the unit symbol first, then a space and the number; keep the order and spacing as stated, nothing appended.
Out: kWh 9378
